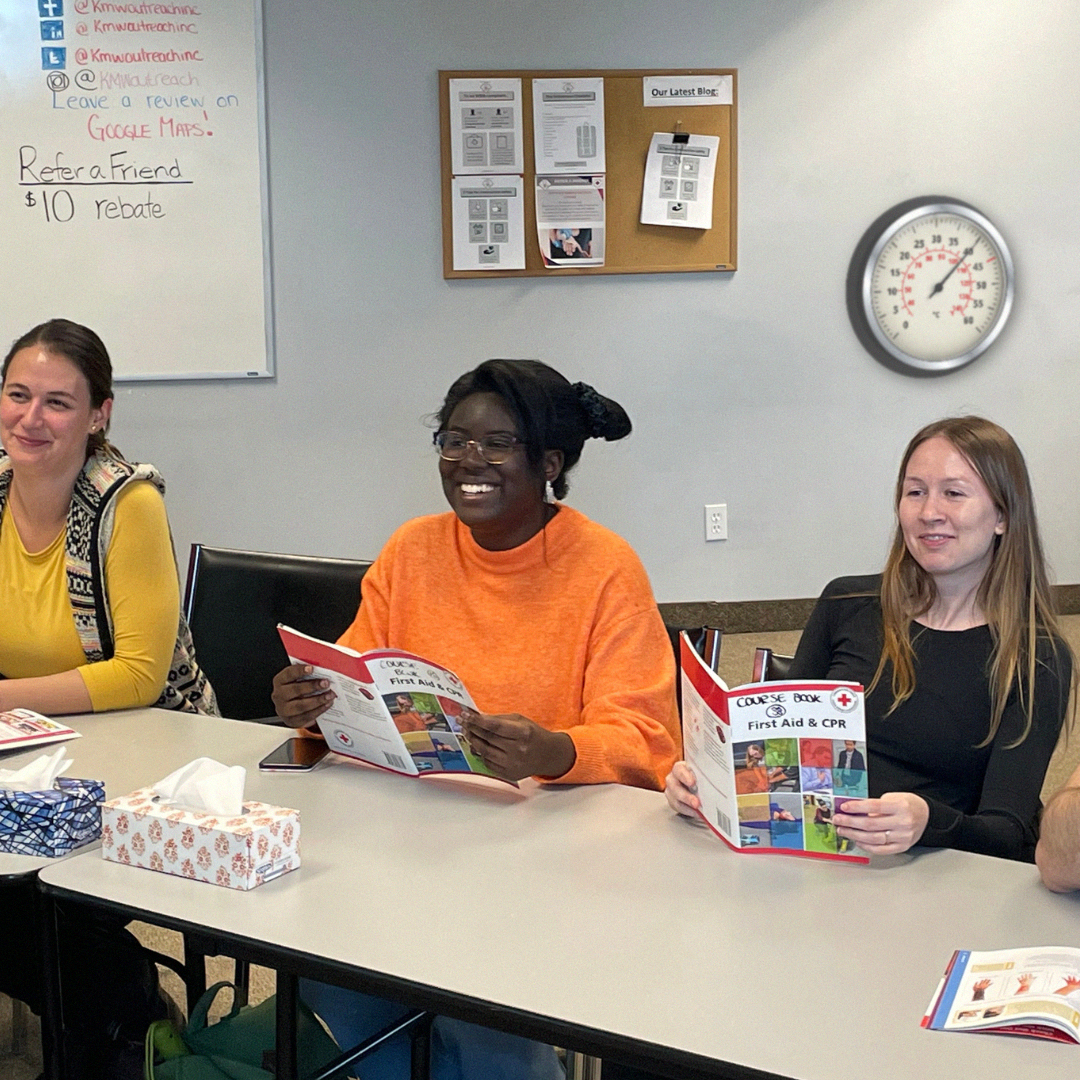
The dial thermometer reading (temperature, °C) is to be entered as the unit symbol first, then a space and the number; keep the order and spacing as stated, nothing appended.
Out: °C 40
